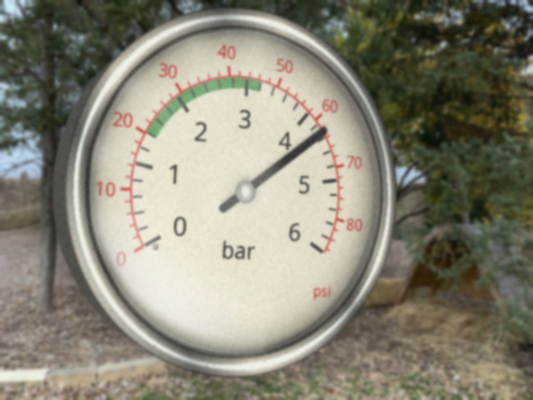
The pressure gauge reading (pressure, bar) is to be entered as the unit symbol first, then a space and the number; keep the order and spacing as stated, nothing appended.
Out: bar 4.3
